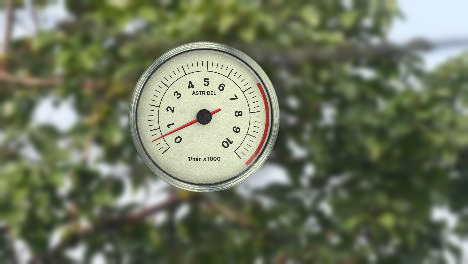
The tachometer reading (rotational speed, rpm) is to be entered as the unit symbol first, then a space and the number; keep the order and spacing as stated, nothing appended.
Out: rpm 600
